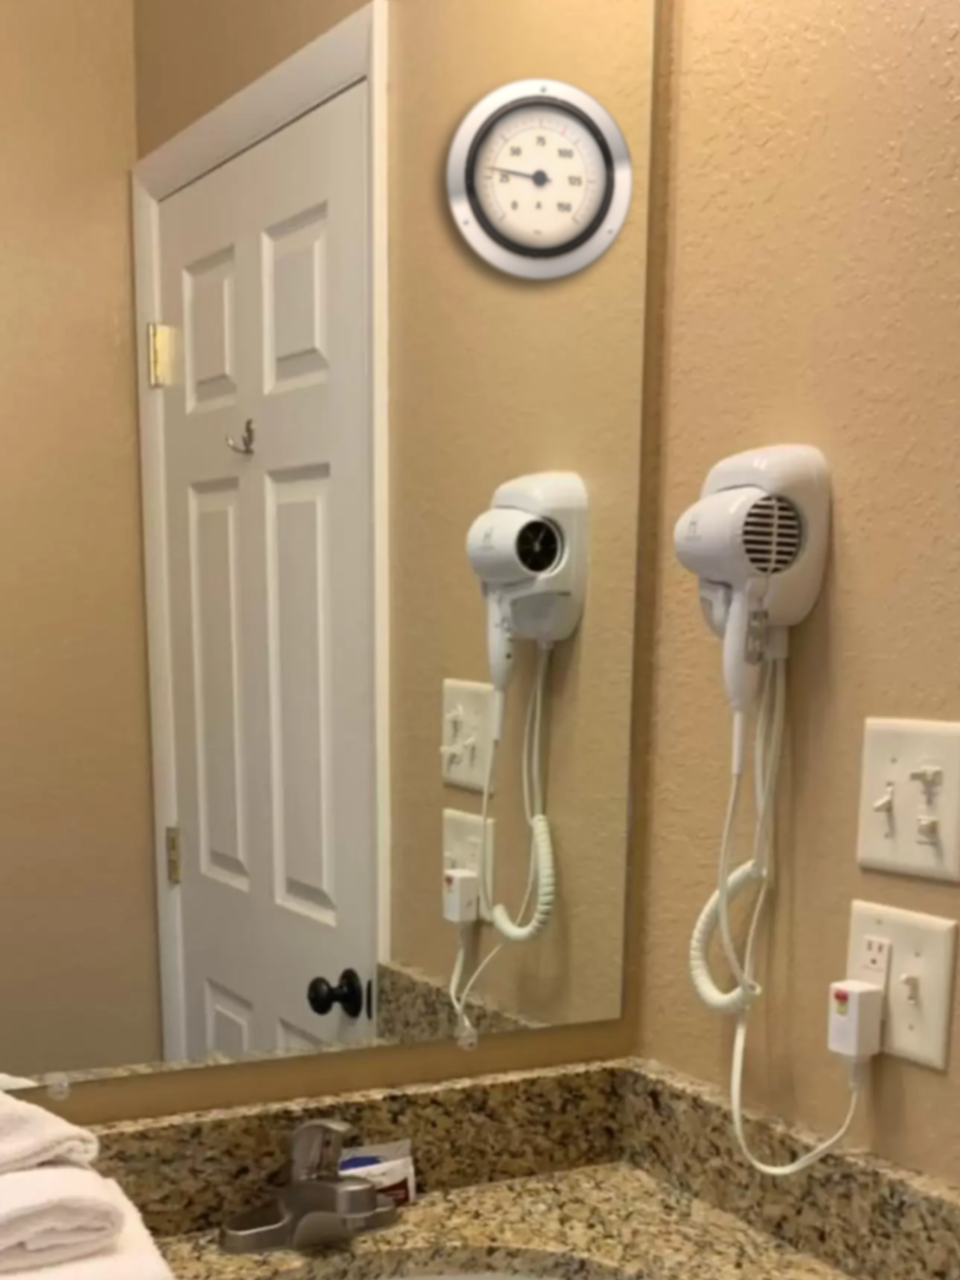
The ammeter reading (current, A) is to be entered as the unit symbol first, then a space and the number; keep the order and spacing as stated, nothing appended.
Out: A 30
